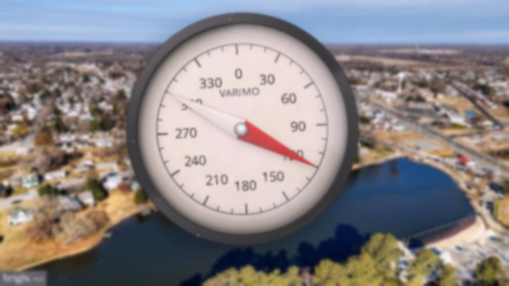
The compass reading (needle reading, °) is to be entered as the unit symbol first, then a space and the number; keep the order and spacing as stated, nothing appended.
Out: ° 120
